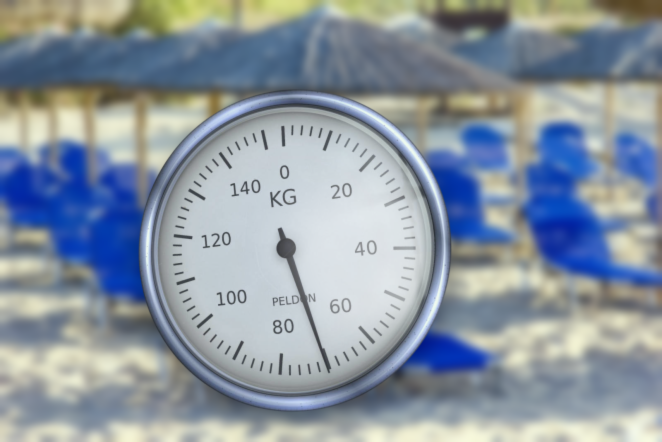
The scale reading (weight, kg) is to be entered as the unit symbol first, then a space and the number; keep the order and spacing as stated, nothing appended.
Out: kg 70
